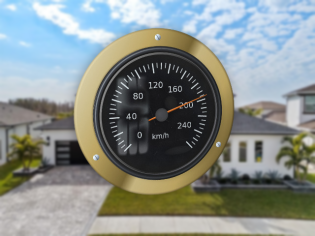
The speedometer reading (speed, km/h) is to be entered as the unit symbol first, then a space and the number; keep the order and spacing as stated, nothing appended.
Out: km/h 195
